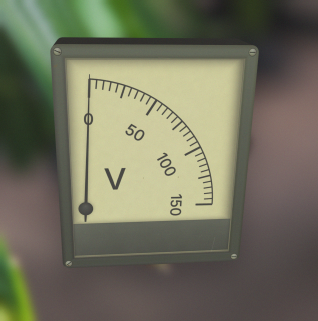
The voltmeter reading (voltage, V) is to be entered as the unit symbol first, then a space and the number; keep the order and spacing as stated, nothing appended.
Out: V 0
